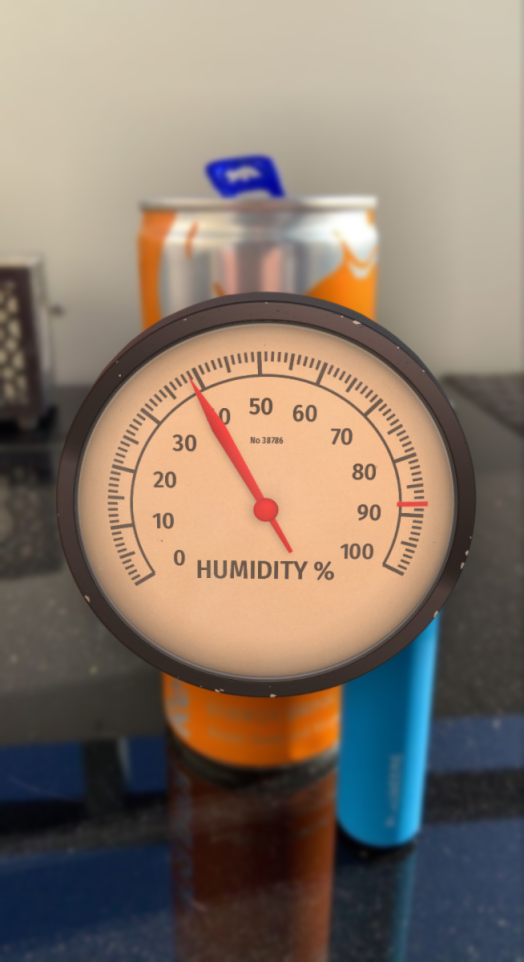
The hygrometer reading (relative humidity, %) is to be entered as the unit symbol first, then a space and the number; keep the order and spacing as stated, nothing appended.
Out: % 39
